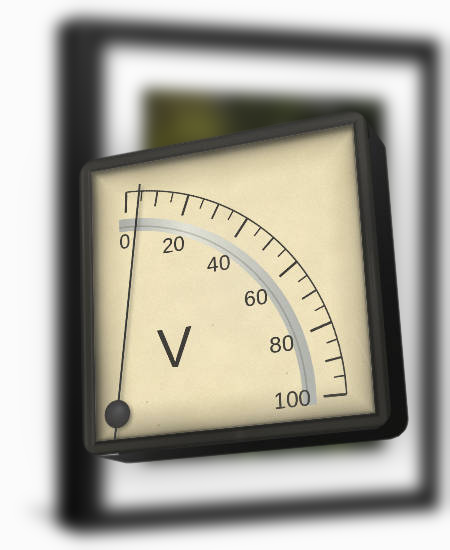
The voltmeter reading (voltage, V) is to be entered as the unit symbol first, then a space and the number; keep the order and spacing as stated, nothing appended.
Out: V 5
